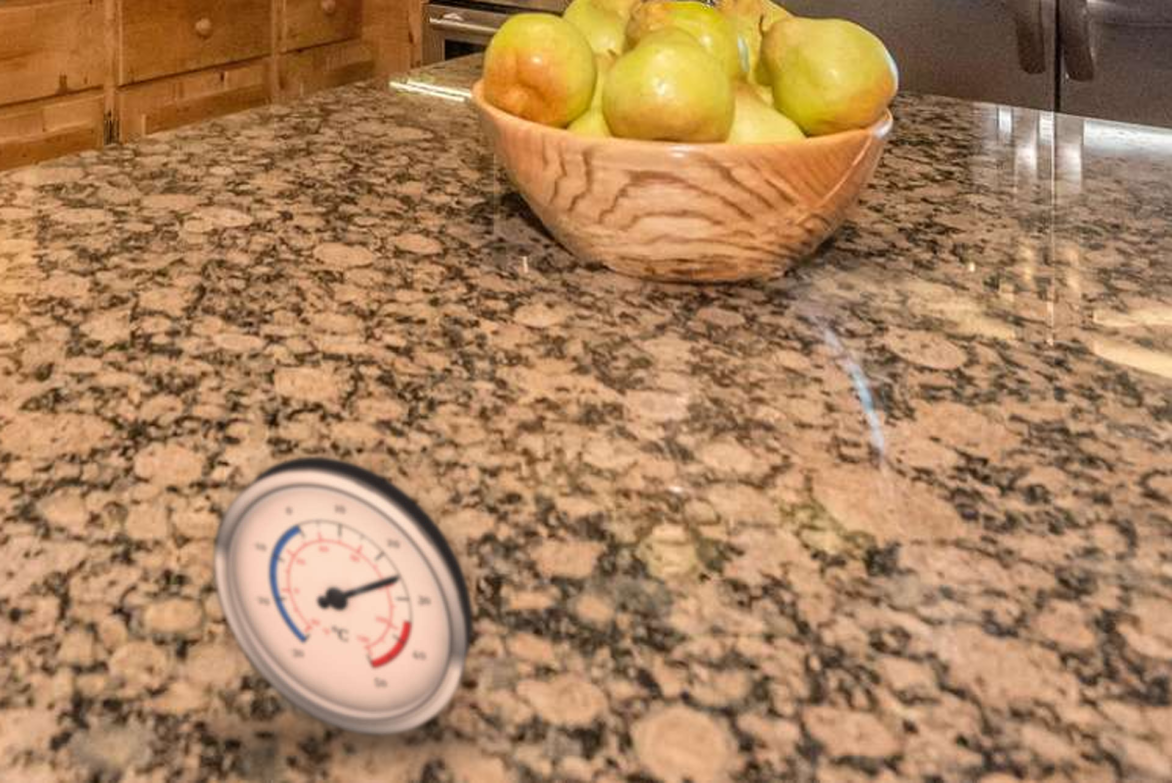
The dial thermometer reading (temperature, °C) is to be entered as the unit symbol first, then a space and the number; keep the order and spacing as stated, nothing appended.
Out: °C 25
